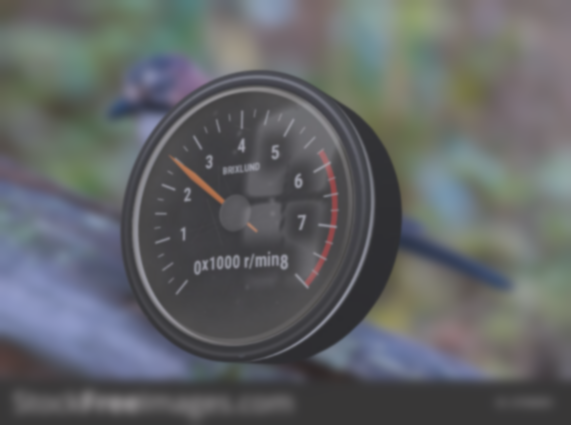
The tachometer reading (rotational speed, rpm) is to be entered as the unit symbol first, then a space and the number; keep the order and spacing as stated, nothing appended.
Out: rpm 2500
